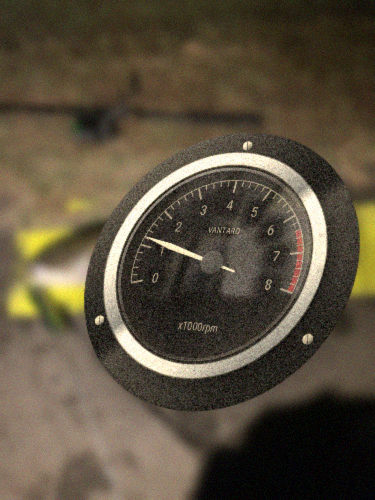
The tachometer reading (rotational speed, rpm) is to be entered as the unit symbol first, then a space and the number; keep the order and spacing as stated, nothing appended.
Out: rpm 1200
